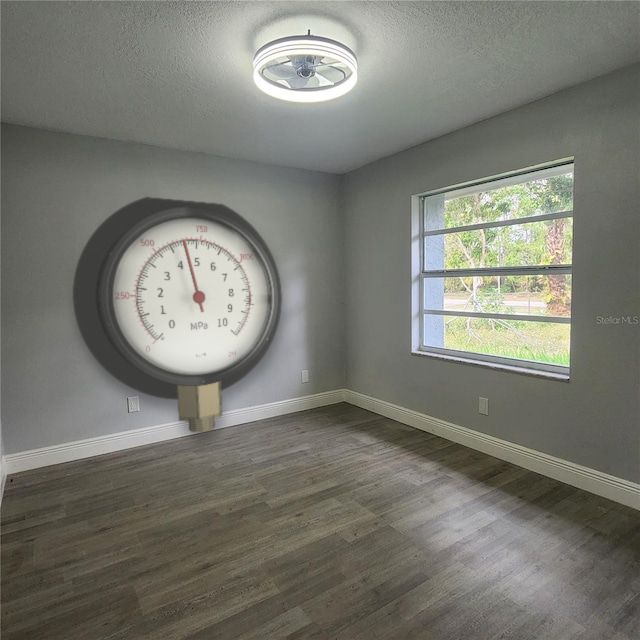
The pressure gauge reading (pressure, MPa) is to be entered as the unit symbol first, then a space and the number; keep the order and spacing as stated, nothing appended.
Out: MPa 4.5
